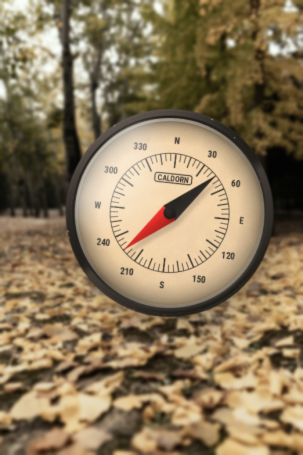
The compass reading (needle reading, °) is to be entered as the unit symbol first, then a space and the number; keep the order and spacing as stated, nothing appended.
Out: ° 225
